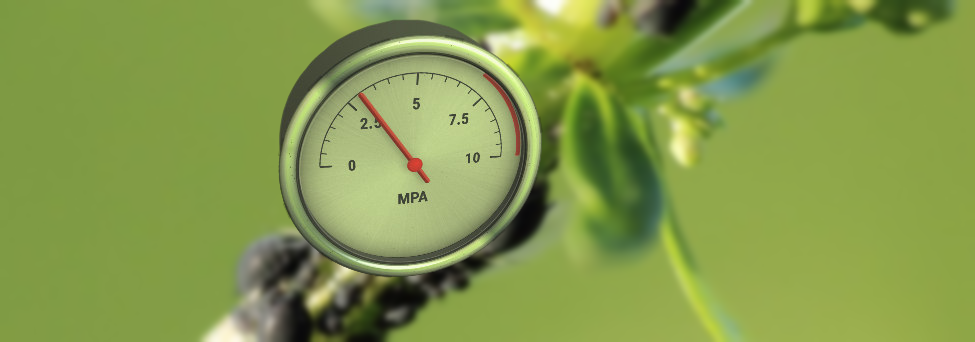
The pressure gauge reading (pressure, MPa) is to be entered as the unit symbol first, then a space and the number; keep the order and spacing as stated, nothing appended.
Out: MPa 3
